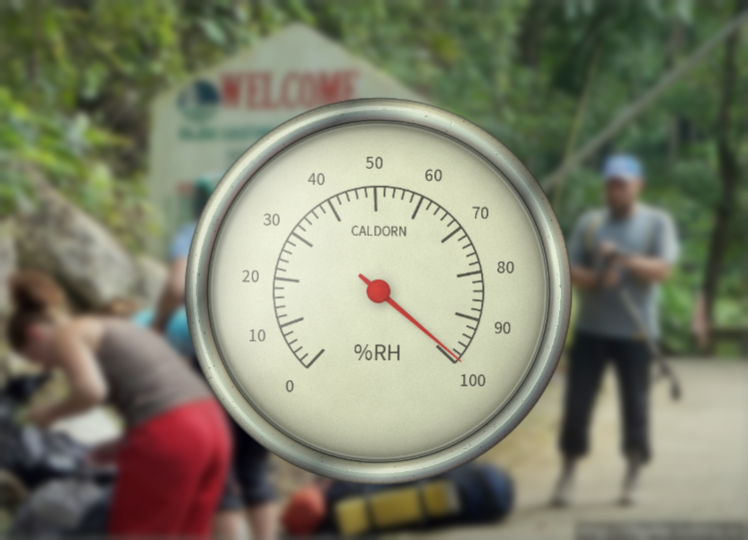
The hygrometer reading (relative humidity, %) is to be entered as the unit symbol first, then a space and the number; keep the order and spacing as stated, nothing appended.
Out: % 99
